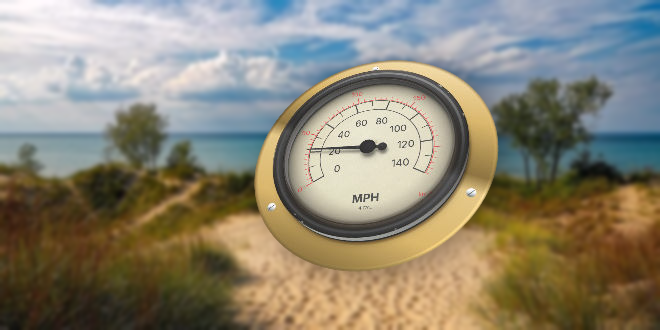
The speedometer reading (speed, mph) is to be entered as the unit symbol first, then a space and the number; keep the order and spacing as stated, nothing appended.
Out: mph 20
